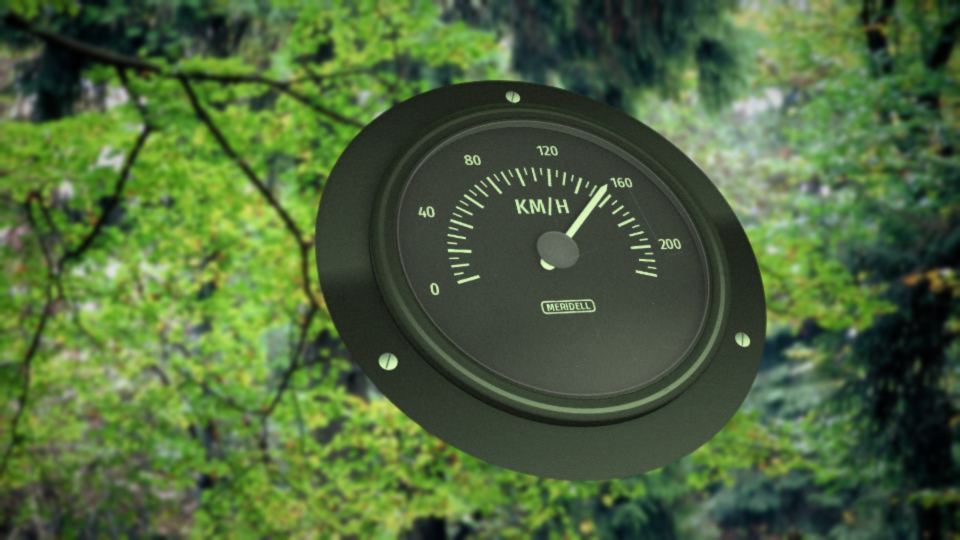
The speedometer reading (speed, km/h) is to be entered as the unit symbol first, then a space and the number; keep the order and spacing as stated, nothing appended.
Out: km/h 155
